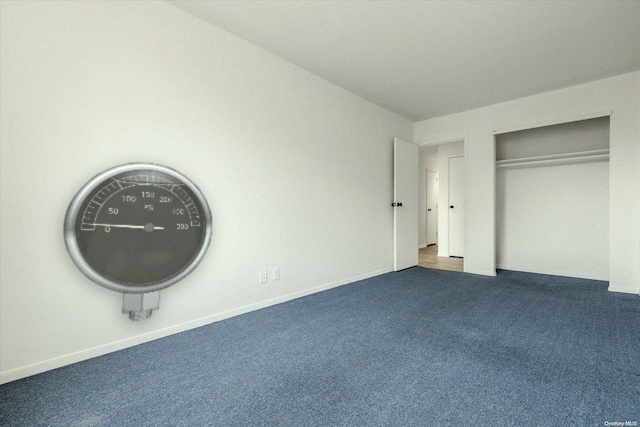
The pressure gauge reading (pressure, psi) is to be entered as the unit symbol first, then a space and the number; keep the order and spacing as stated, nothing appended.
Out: psi 10
